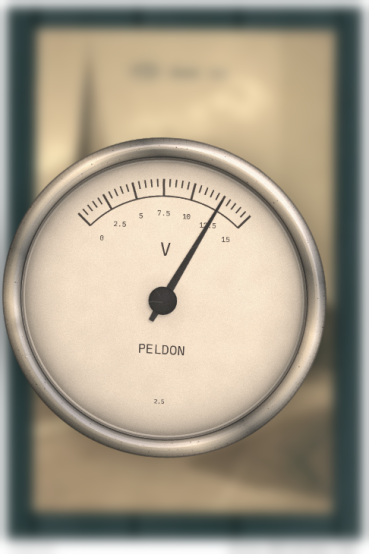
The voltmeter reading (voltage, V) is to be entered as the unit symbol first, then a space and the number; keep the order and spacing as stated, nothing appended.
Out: V 12.5
